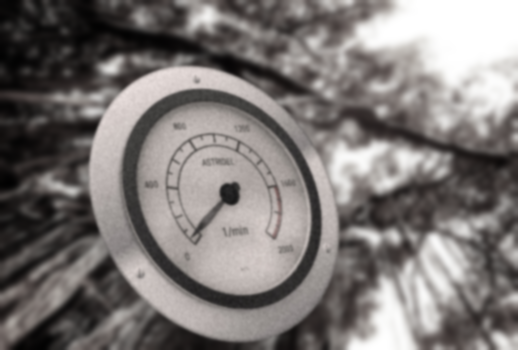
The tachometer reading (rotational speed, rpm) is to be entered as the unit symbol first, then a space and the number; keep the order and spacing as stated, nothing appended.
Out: rpm 50
